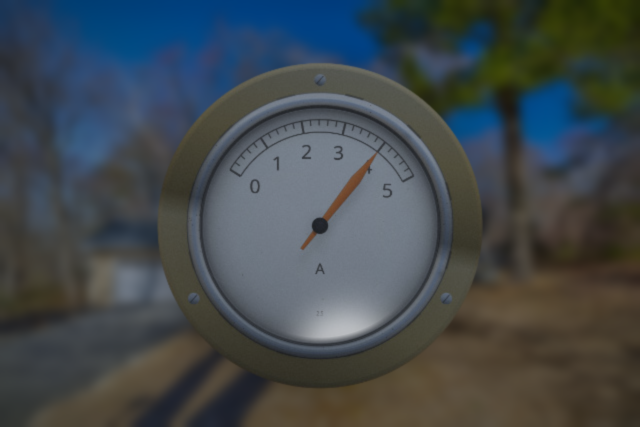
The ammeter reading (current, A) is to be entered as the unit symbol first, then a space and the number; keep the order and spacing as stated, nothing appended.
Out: A 4
